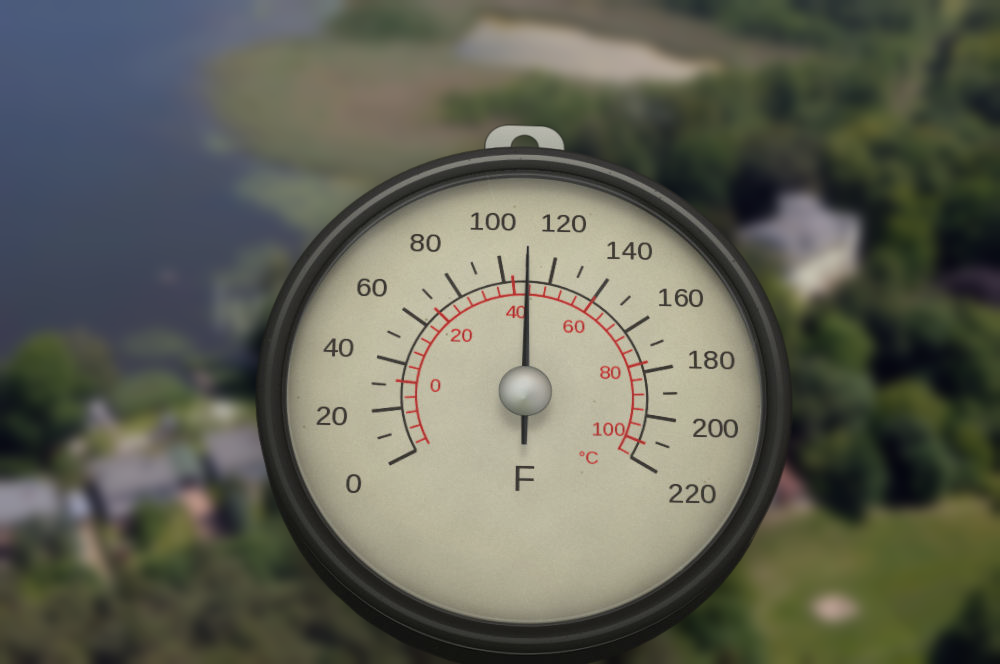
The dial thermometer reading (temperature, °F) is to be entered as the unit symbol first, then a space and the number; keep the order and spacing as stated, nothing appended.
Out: °F 110
